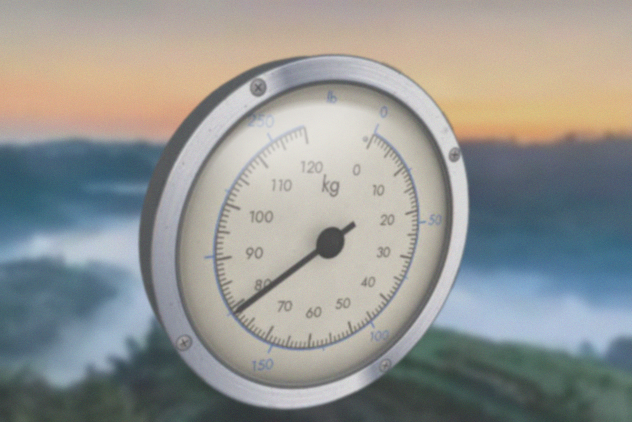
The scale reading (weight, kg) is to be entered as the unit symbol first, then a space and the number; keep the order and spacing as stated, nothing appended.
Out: kg 80
